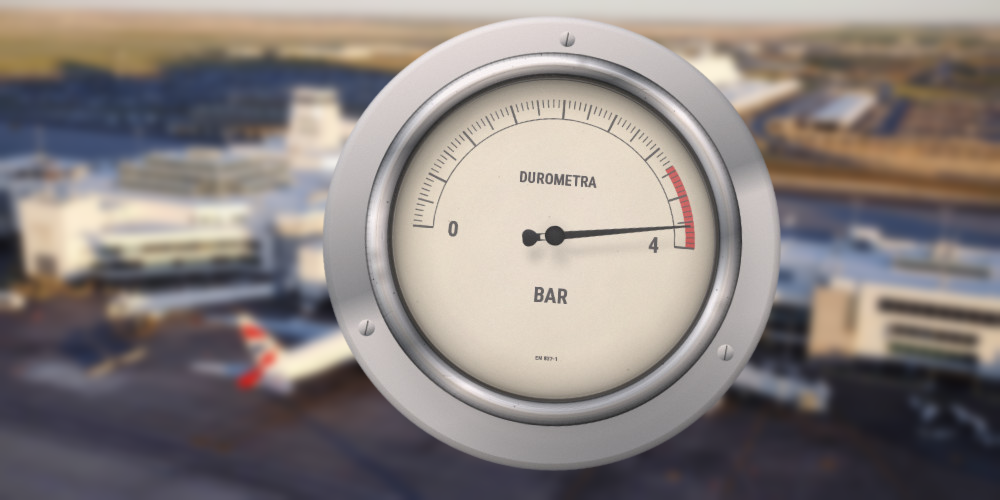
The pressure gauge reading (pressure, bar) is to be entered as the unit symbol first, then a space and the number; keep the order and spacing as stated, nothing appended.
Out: bar 3.8
